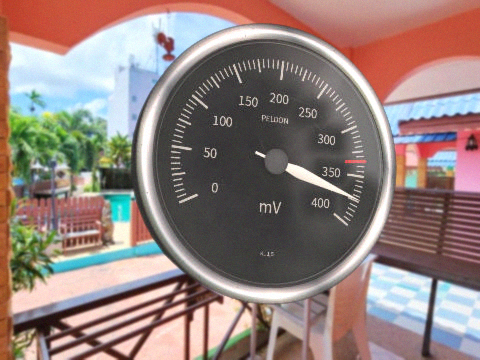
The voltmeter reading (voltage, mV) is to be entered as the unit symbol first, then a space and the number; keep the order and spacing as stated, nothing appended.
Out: mV 375
